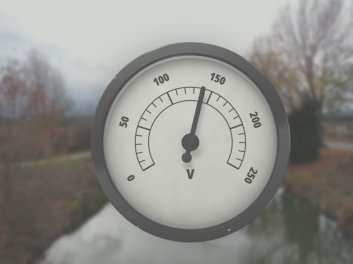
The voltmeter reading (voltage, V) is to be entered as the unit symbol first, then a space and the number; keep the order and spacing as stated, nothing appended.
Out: V 140
